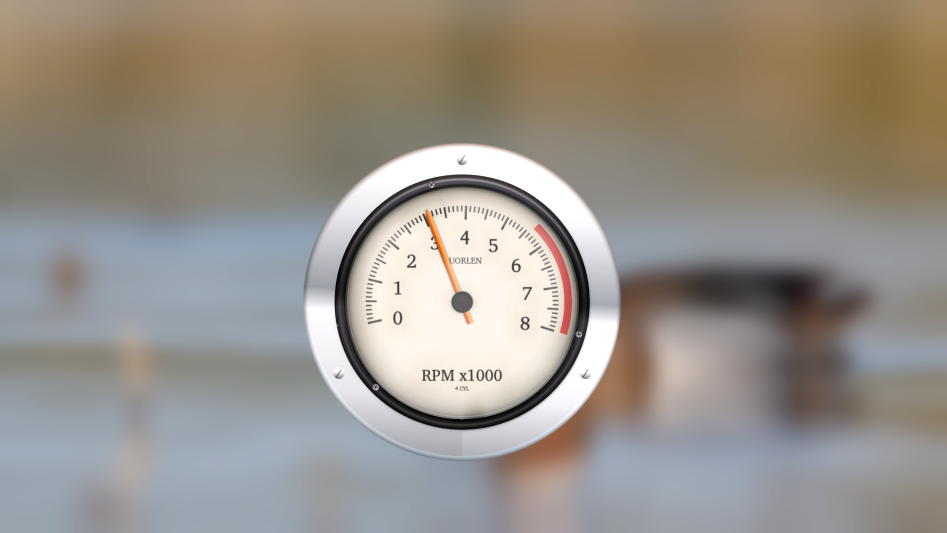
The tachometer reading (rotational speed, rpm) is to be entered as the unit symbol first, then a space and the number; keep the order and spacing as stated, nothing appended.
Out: rpm 3100
